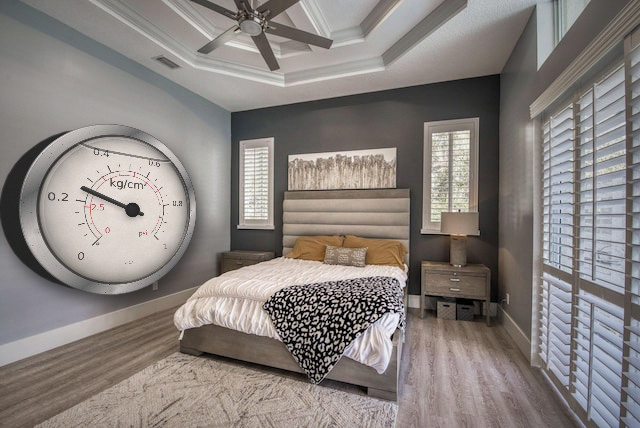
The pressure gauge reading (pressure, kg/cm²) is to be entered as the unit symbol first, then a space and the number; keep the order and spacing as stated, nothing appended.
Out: kg/cm² 0.25
